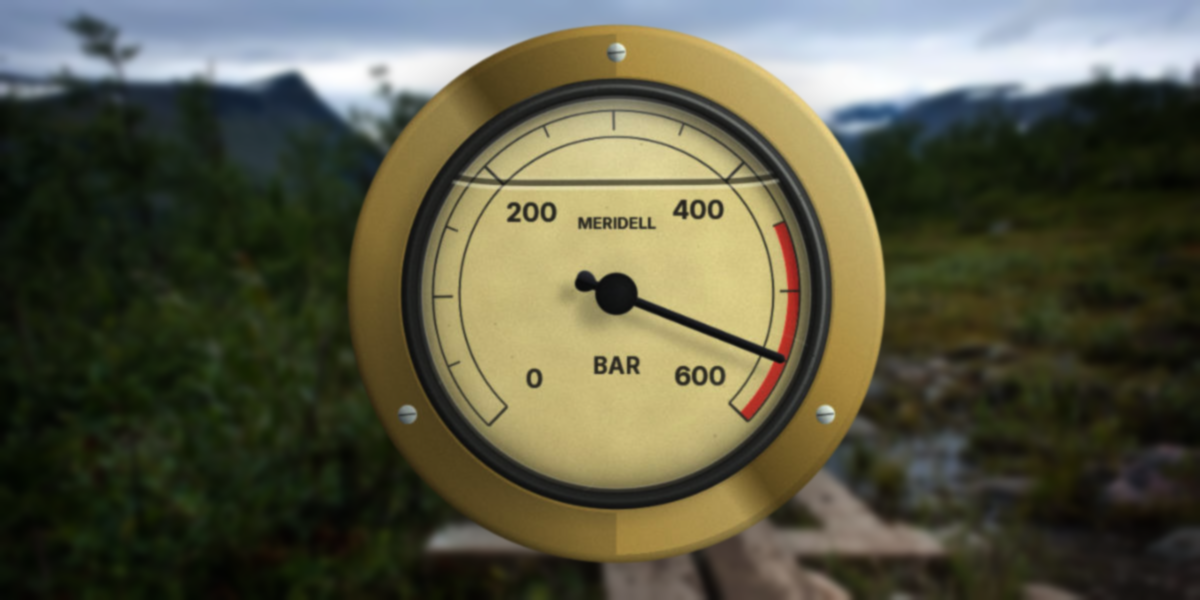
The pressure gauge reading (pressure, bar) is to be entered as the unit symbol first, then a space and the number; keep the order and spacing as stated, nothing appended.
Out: bar 550
